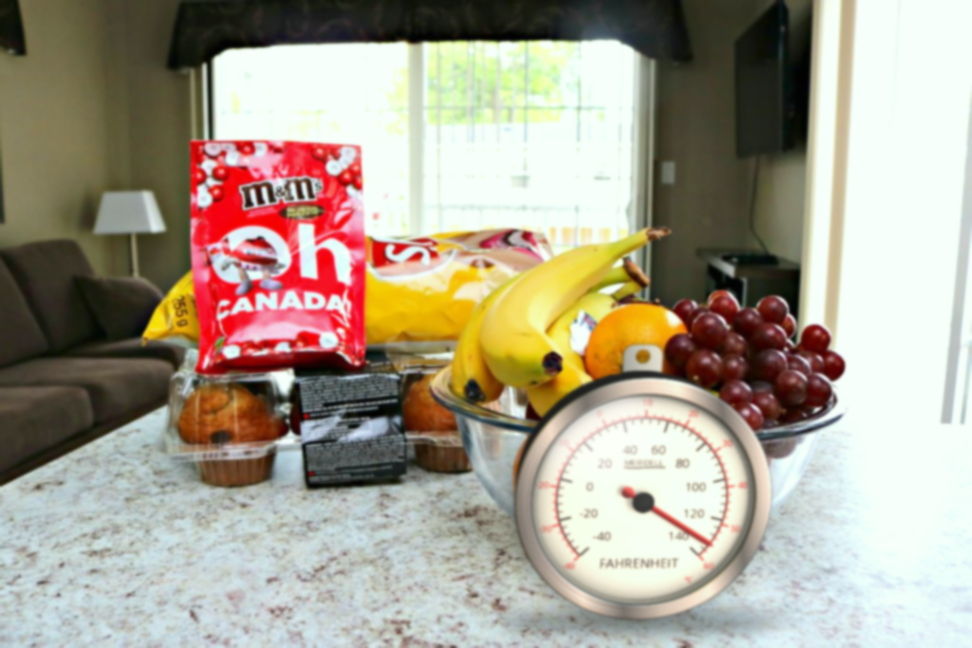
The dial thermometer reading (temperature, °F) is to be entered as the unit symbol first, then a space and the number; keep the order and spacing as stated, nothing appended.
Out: °F 132
